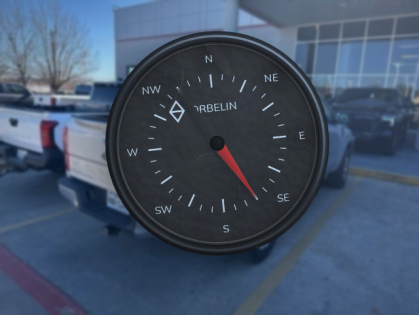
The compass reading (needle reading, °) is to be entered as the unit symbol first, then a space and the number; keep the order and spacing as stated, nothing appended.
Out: ° 150
